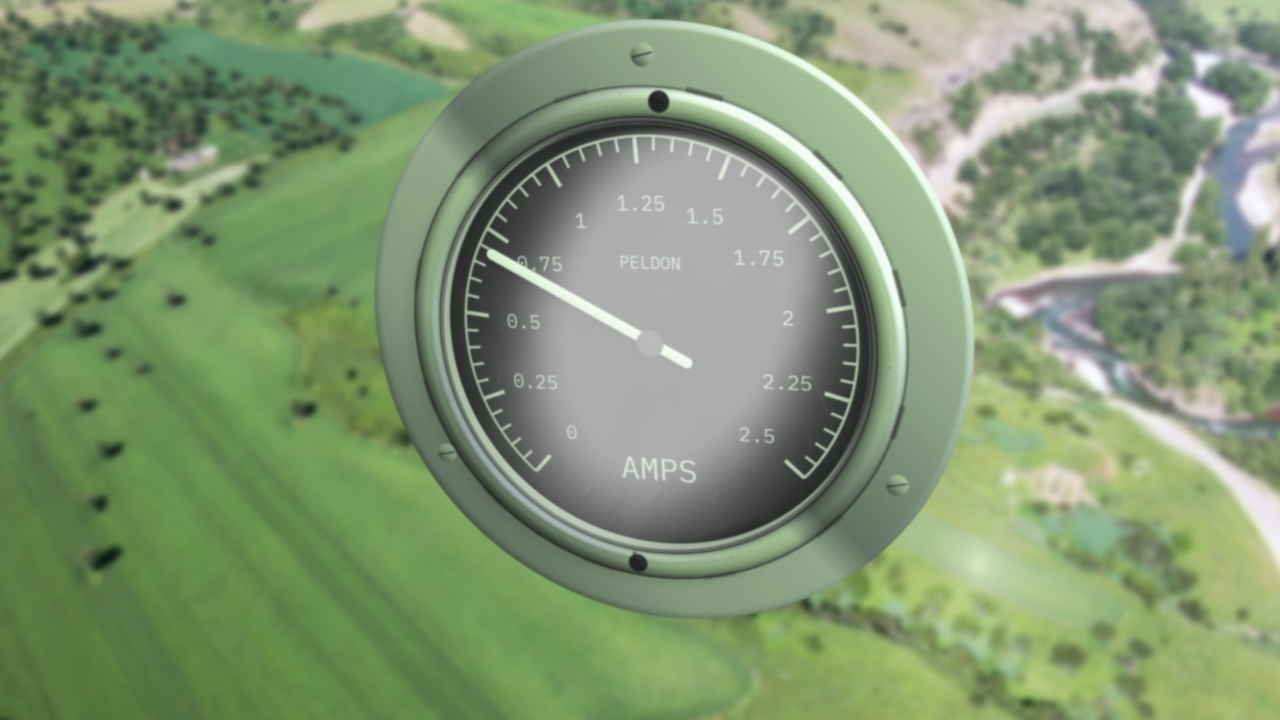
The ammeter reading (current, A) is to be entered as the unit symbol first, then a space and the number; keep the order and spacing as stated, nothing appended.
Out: A 0.7
